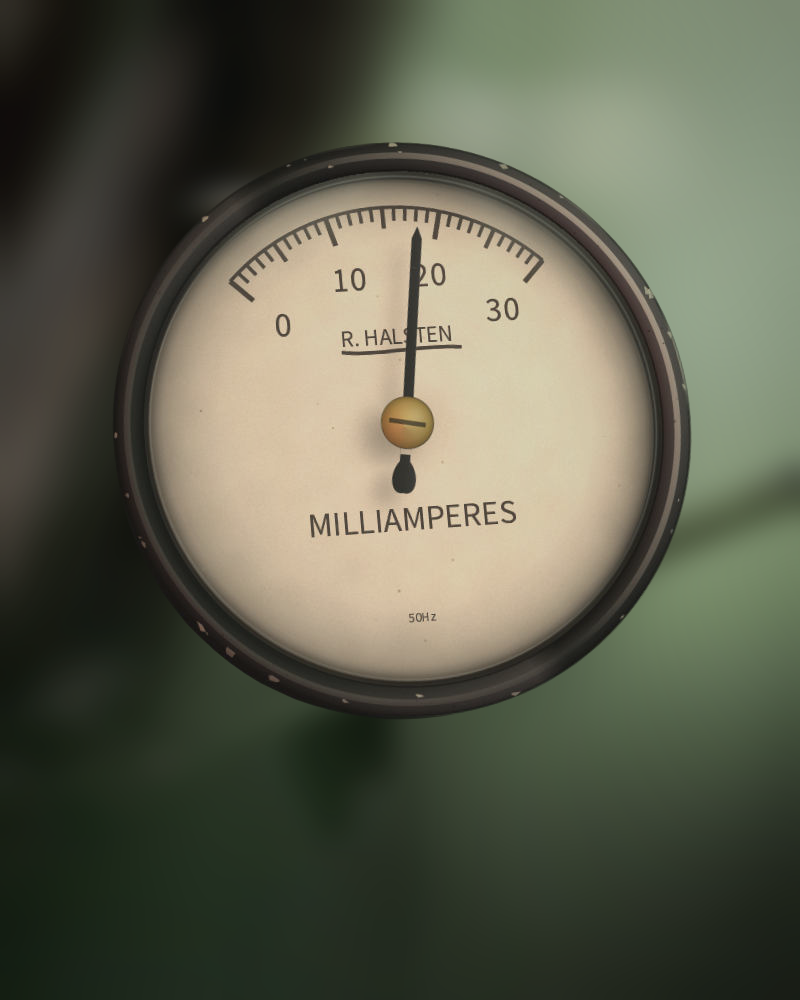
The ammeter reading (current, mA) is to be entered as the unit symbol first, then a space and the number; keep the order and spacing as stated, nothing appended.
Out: mA 18
